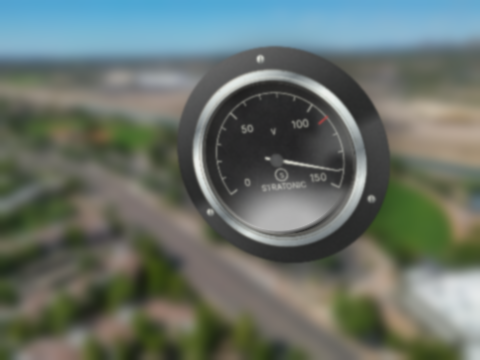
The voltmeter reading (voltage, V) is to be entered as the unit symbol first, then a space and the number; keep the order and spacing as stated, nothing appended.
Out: V 140
